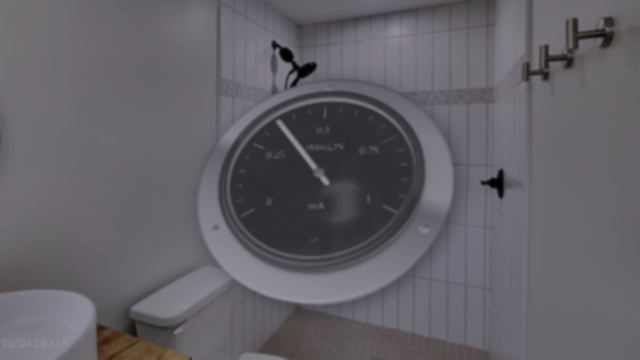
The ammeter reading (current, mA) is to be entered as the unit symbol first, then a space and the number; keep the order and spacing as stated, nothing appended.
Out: mA 0.35
